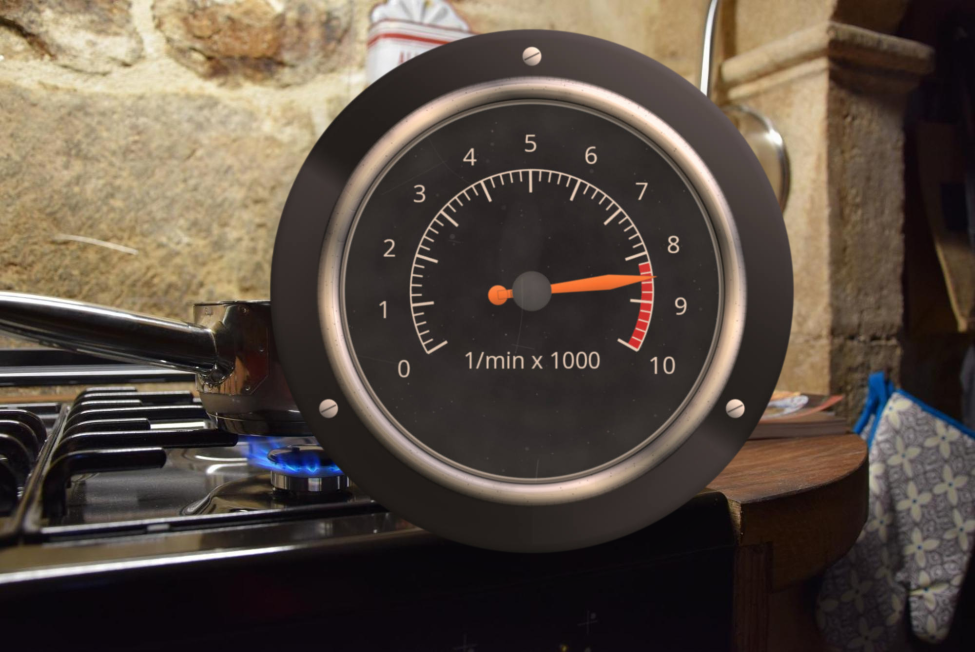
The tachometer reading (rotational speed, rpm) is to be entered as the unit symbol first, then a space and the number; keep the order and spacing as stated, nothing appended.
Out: rpm 8500
